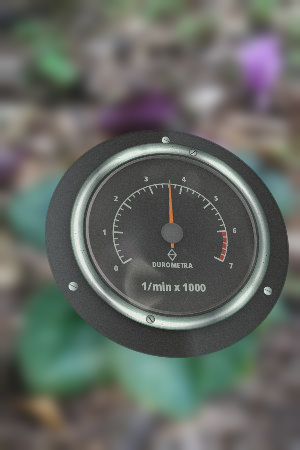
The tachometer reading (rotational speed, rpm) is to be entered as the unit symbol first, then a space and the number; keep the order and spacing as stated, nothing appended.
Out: rpm 3600
